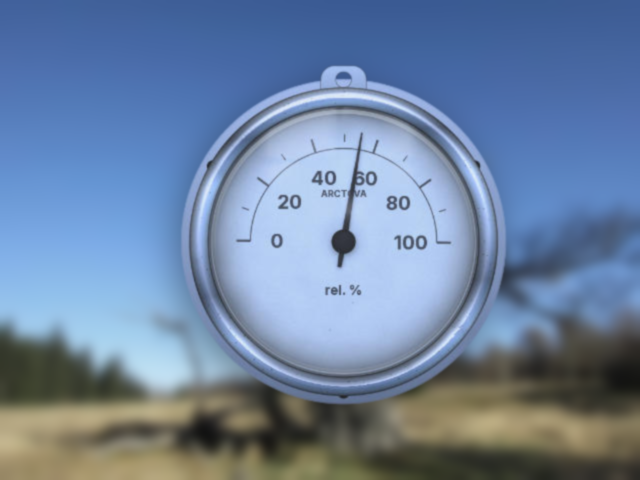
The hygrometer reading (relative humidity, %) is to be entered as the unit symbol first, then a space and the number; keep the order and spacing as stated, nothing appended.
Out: % 55
